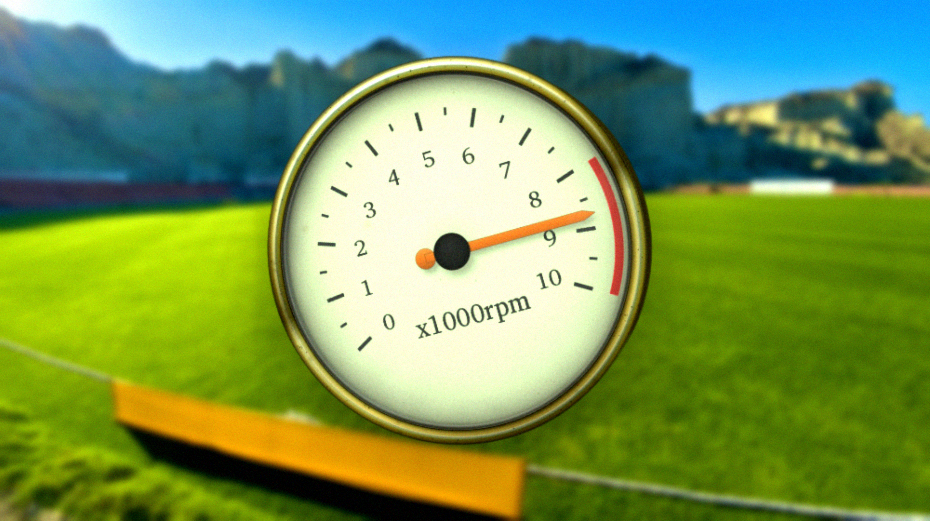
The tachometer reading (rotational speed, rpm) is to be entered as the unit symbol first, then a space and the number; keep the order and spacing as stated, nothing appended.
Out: rpm 8750
